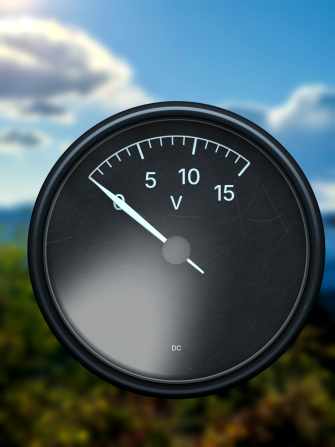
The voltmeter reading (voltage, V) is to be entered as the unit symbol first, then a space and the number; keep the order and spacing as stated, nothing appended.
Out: V 0
